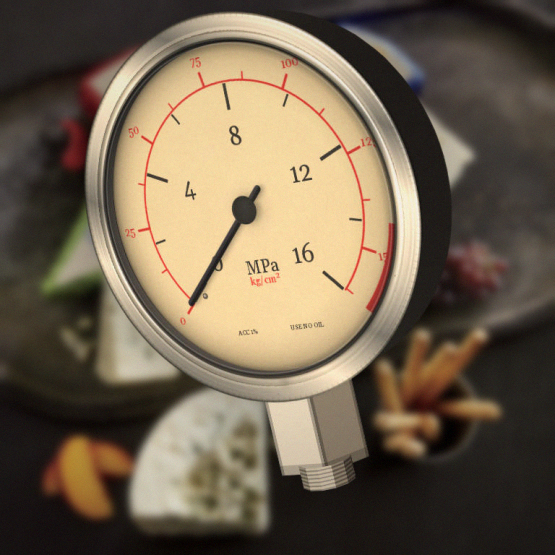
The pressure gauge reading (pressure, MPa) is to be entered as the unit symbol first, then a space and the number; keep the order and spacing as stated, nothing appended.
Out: MPa 0
